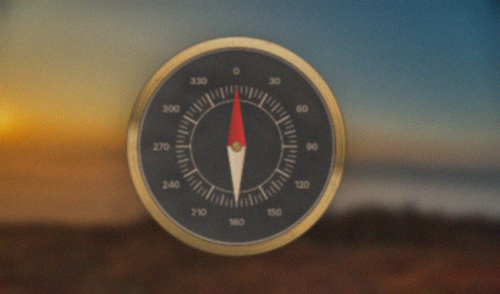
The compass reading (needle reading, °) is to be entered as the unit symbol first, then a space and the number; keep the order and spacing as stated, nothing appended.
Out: ° 0
